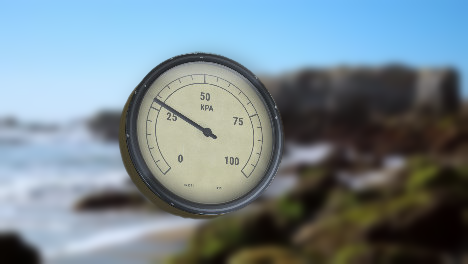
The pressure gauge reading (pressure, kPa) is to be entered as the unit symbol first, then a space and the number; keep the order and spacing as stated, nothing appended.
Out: kPa 27.5
